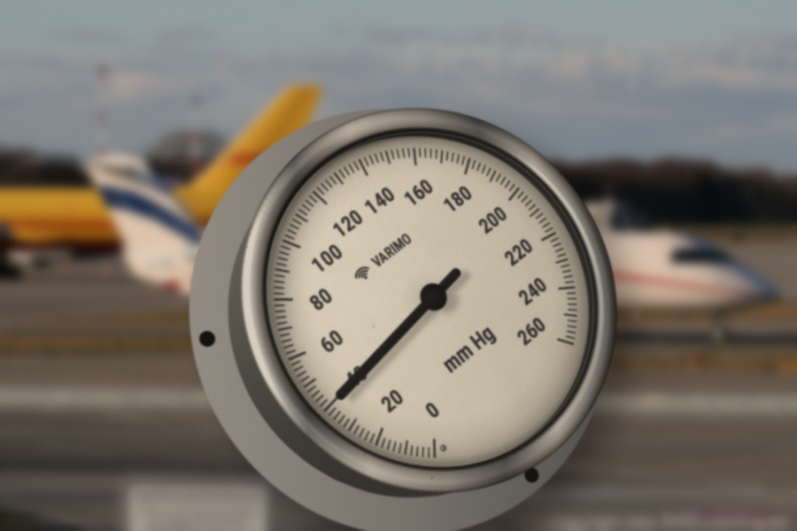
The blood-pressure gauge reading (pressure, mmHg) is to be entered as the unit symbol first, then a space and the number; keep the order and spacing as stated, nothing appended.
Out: mmHg 40
